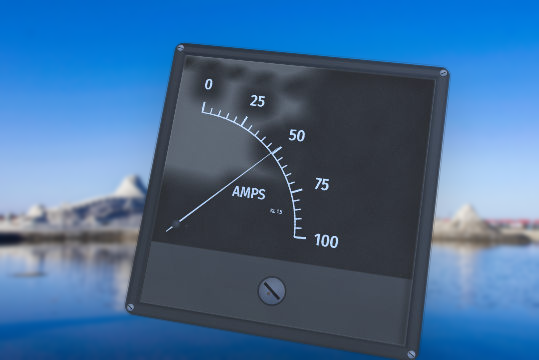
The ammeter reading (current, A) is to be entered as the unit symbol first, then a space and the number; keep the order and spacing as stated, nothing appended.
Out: A 50
